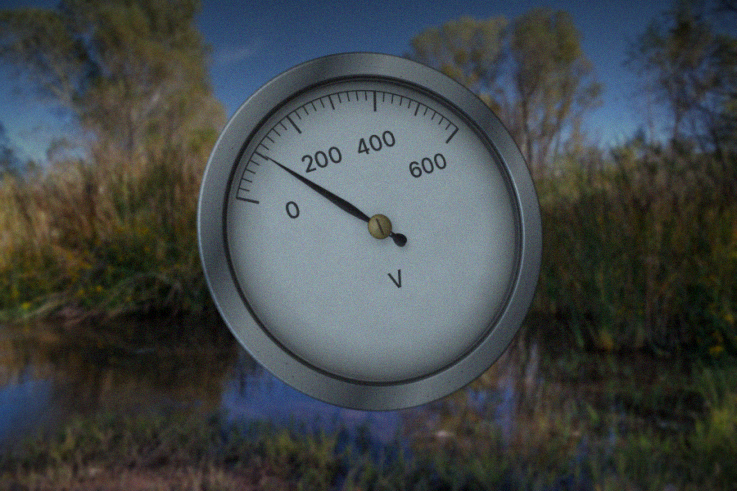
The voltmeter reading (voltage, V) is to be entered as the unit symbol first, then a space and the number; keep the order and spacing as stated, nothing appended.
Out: V 100
